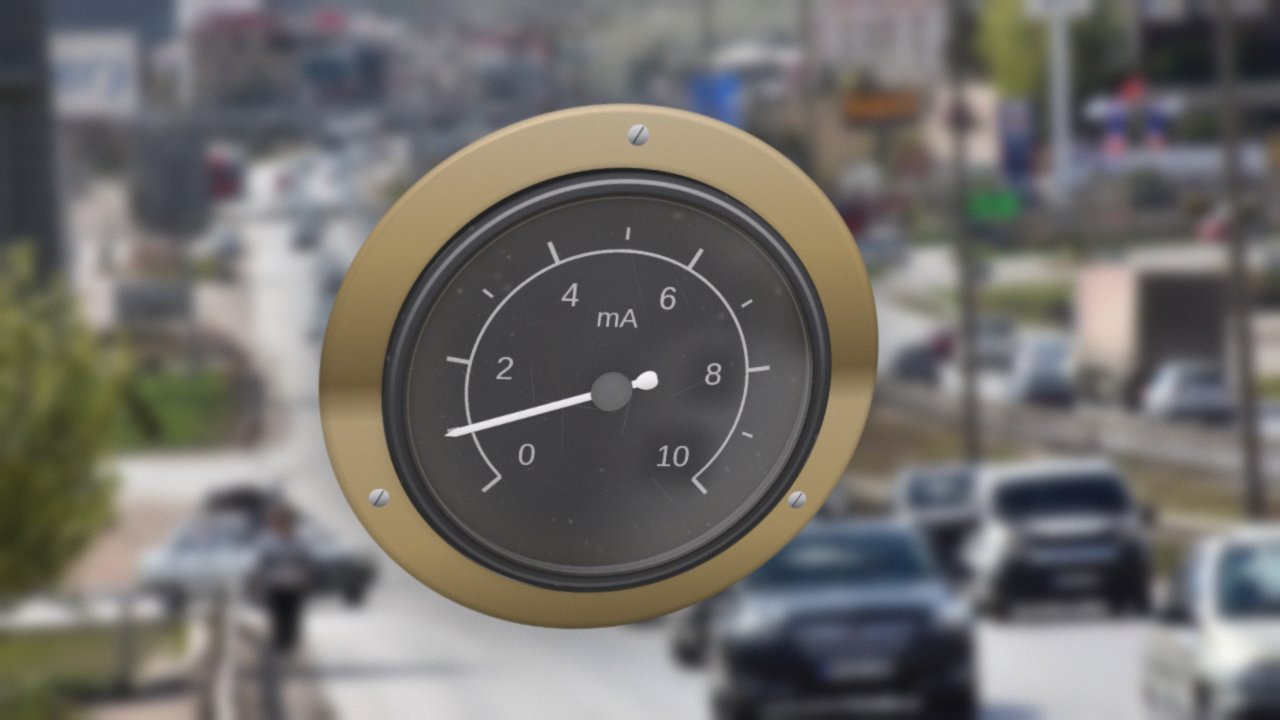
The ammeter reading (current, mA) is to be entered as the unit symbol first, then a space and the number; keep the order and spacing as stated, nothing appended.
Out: mA 1
